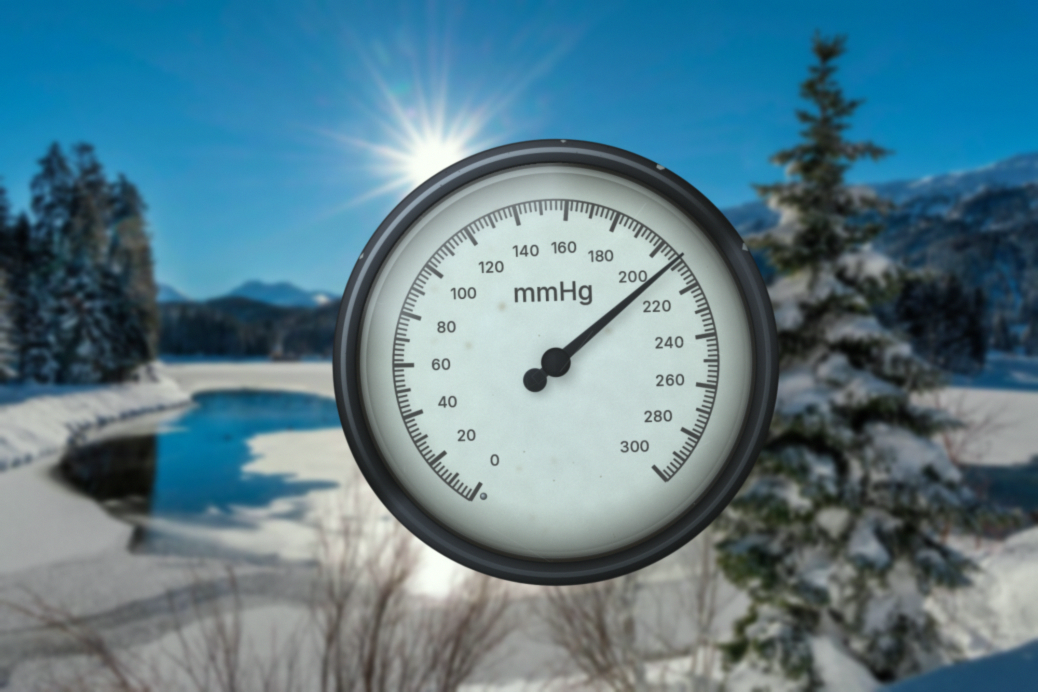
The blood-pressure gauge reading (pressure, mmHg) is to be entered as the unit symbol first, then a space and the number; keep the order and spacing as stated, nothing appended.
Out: mmHg 208
